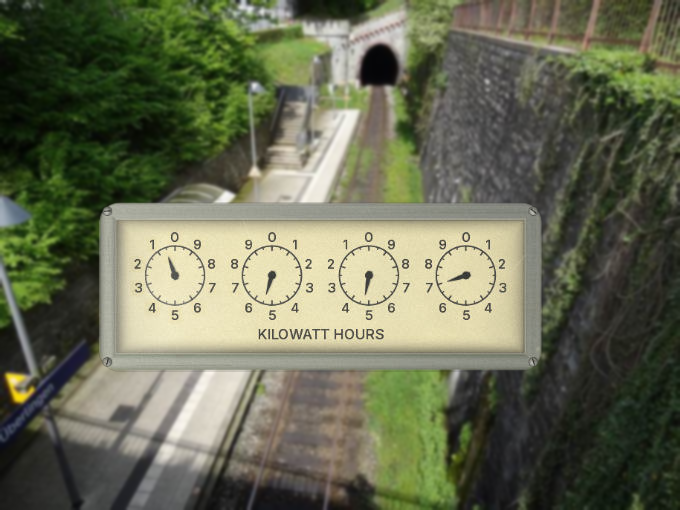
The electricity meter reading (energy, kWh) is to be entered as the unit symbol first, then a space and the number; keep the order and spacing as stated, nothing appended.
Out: kWh 547
